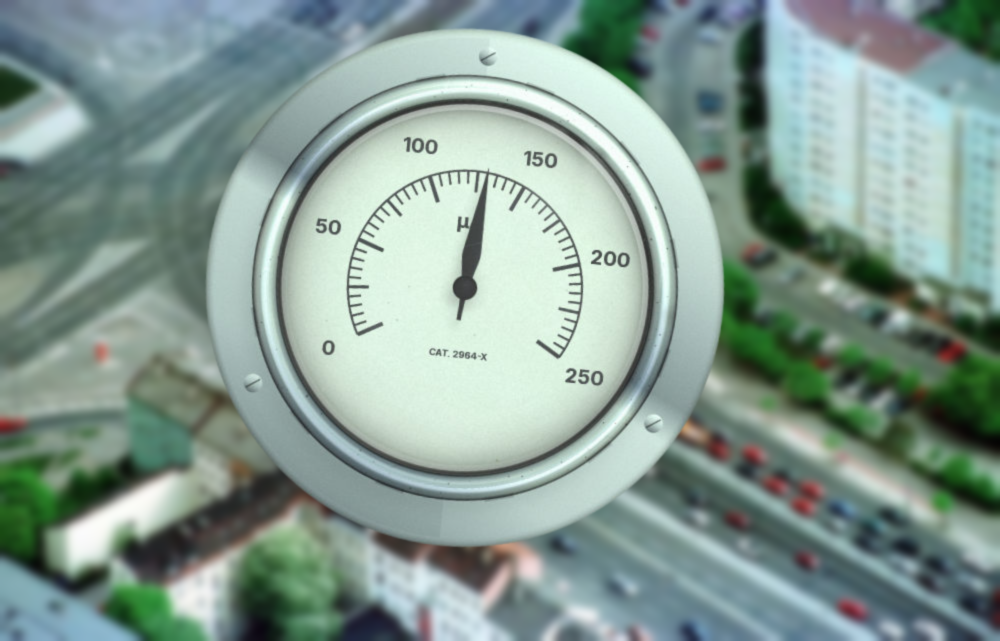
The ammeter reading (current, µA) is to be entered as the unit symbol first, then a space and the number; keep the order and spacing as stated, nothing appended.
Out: µA 130
